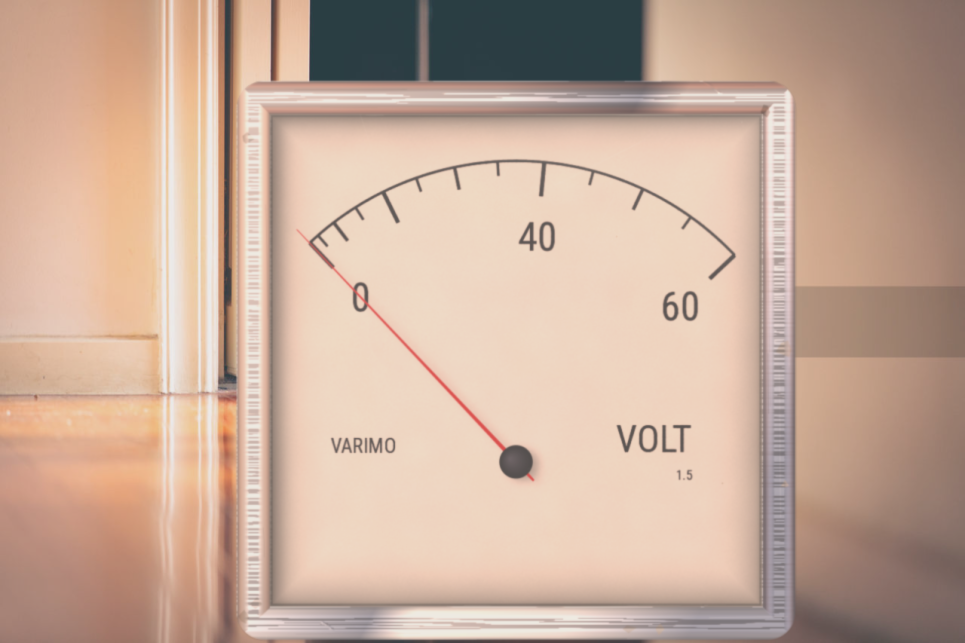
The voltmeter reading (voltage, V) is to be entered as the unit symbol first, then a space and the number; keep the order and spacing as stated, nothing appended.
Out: V 0
